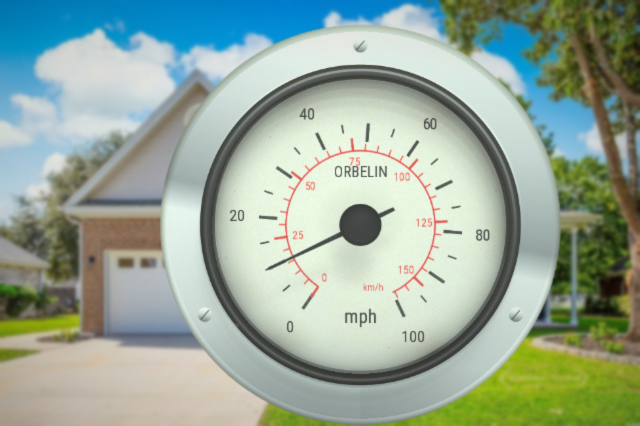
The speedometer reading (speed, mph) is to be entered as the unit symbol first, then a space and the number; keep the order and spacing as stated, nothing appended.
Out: mph 10
